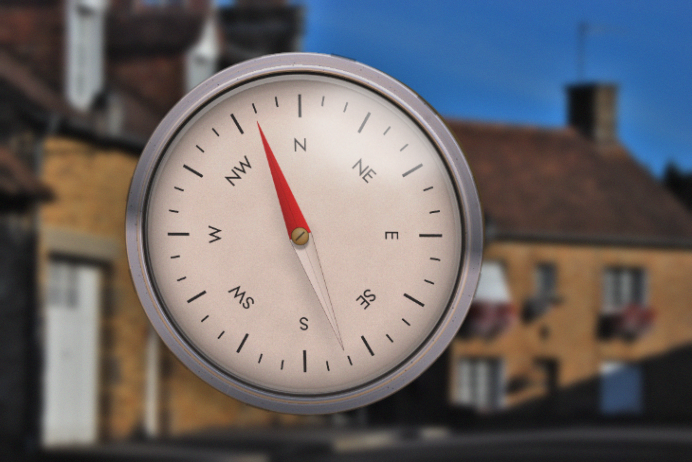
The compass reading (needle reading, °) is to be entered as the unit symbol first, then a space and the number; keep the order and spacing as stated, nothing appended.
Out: ° 340
